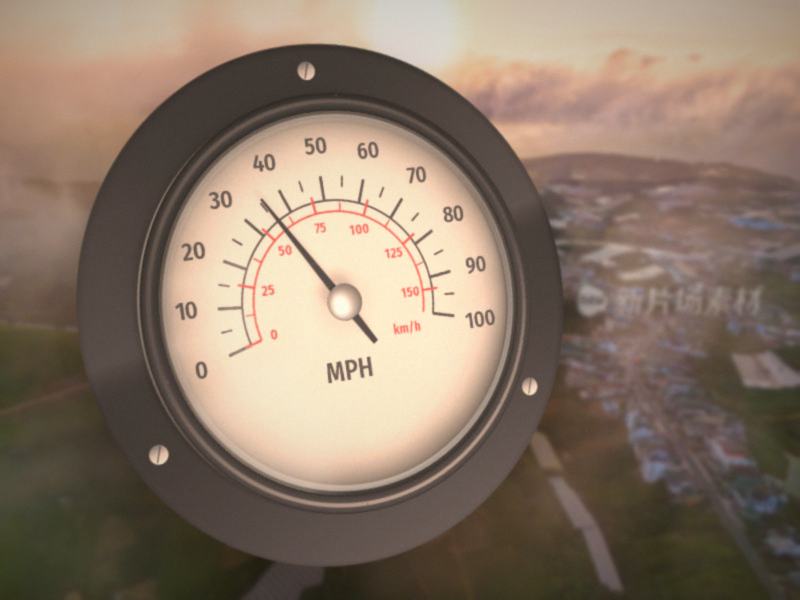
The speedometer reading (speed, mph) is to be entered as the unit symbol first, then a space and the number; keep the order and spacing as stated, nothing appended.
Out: mph 35
